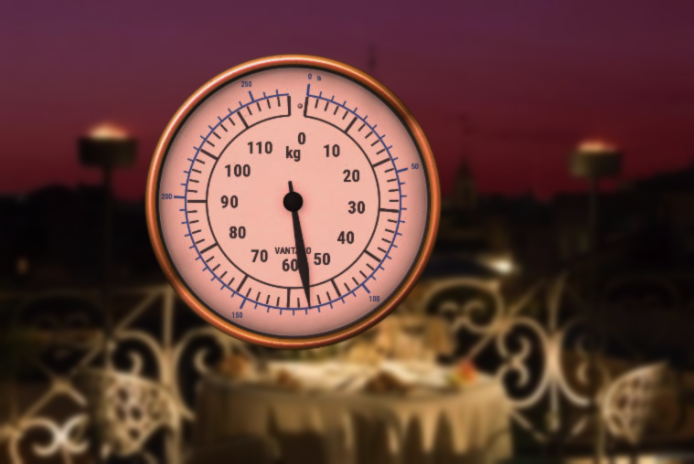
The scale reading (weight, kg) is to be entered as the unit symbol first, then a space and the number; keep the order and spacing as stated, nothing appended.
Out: kg 56
